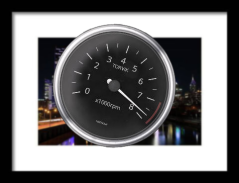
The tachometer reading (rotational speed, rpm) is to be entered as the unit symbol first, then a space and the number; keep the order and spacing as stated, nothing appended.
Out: rpm 7750
